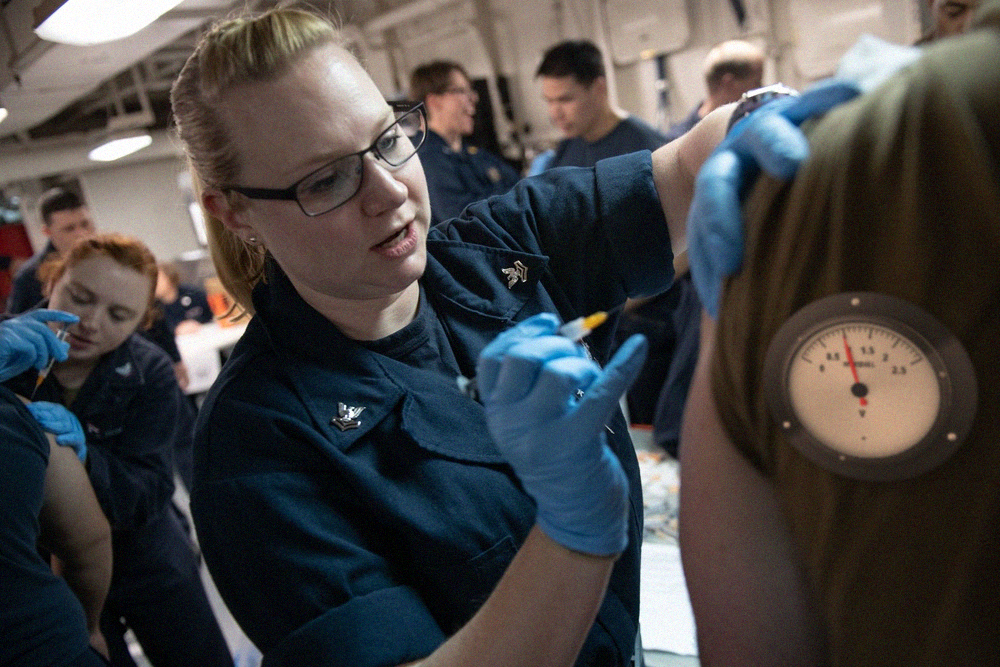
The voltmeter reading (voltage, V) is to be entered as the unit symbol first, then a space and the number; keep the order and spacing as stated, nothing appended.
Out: V 1
